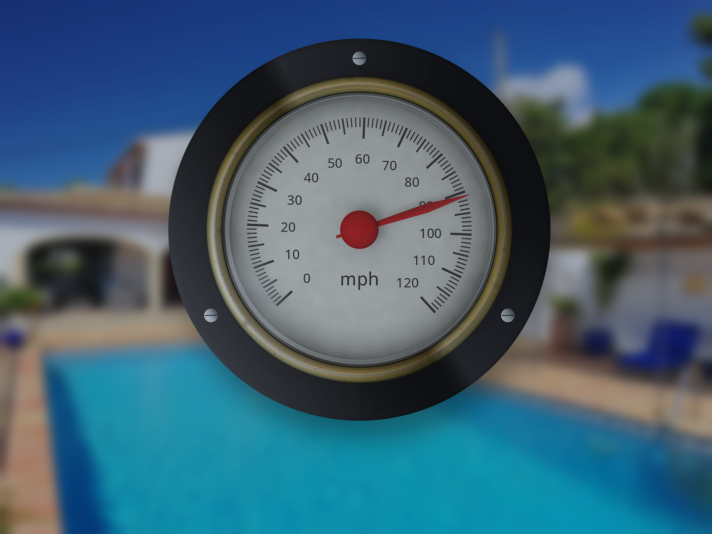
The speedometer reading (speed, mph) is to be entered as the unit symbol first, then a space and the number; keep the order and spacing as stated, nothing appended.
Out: mph 91
